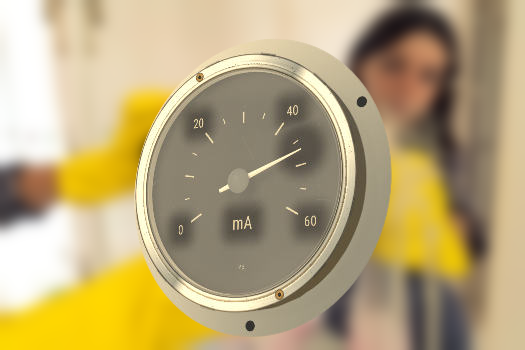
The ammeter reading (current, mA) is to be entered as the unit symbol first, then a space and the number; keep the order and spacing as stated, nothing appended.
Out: mA 47.5
